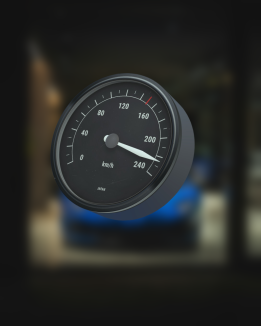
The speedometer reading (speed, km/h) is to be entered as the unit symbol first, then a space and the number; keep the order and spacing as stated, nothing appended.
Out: km/h 225
